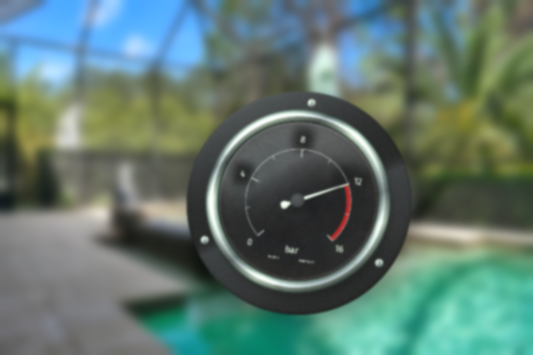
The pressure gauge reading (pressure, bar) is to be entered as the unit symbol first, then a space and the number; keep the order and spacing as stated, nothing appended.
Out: bar 12
